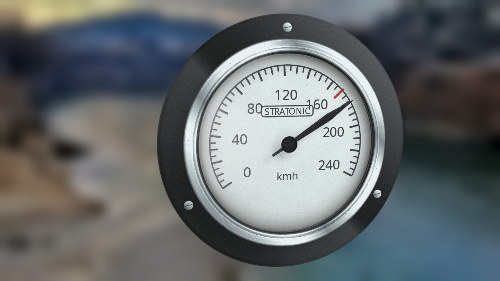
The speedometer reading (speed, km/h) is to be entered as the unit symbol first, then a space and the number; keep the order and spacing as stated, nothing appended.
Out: km/h 180
